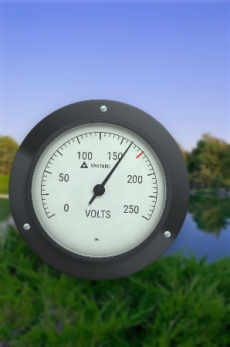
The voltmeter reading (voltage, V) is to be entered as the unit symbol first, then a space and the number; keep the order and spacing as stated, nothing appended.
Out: V 160
